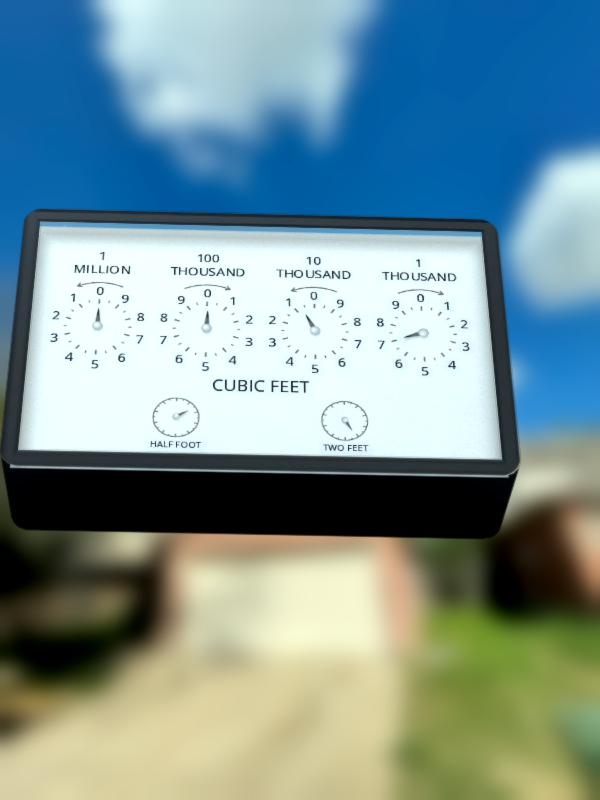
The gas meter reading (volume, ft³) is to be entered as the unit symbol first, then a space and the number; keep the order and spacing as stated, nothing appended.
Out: ft³ 700
